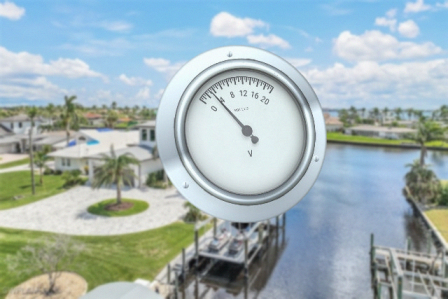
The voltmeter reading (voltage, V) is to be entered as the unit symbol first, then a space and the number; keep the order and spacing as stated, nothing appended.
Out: V 3
